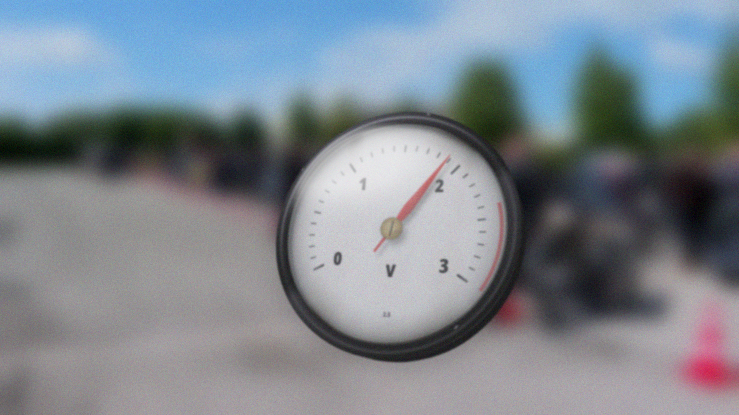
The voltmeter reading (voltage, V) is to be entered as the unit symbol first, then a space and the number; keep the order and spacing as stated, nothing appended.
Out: V 1.9
